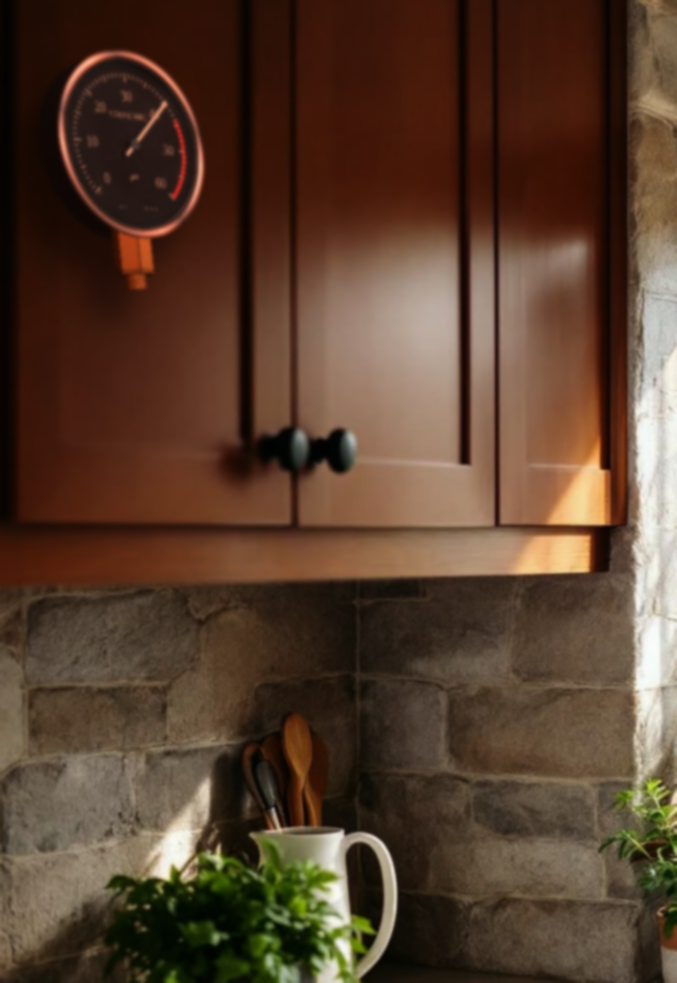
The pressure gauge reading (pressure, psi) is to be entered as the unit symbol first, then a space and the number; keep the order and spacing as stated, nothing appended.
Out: psi 40
